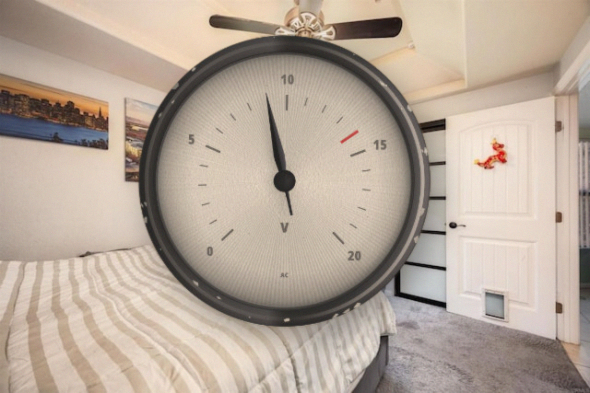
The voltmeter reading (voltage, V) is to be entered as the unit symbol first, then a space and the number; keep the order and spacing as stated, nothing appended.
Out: V 9
